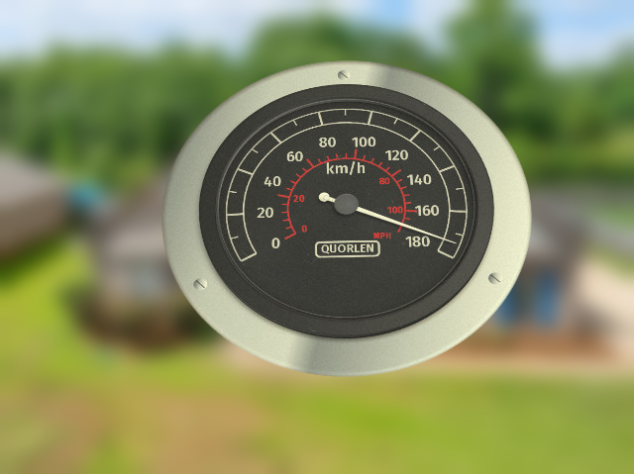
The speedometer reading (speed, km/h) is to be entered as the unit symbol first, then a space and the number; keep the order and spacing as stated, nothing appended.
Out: km/h 175
